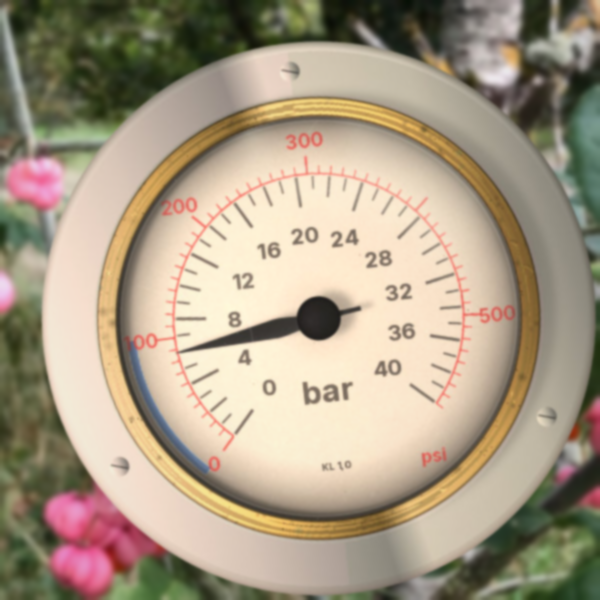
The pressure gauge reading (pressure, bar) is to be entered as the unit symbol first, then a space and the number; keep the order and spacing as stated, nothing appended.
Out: bar 6
